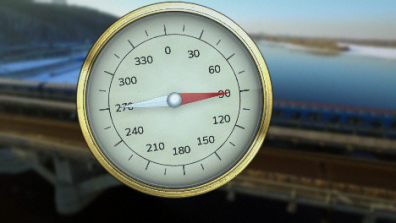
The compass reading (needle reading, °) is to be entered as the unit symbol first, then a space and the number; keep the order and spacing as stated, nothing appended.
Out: ° 90
